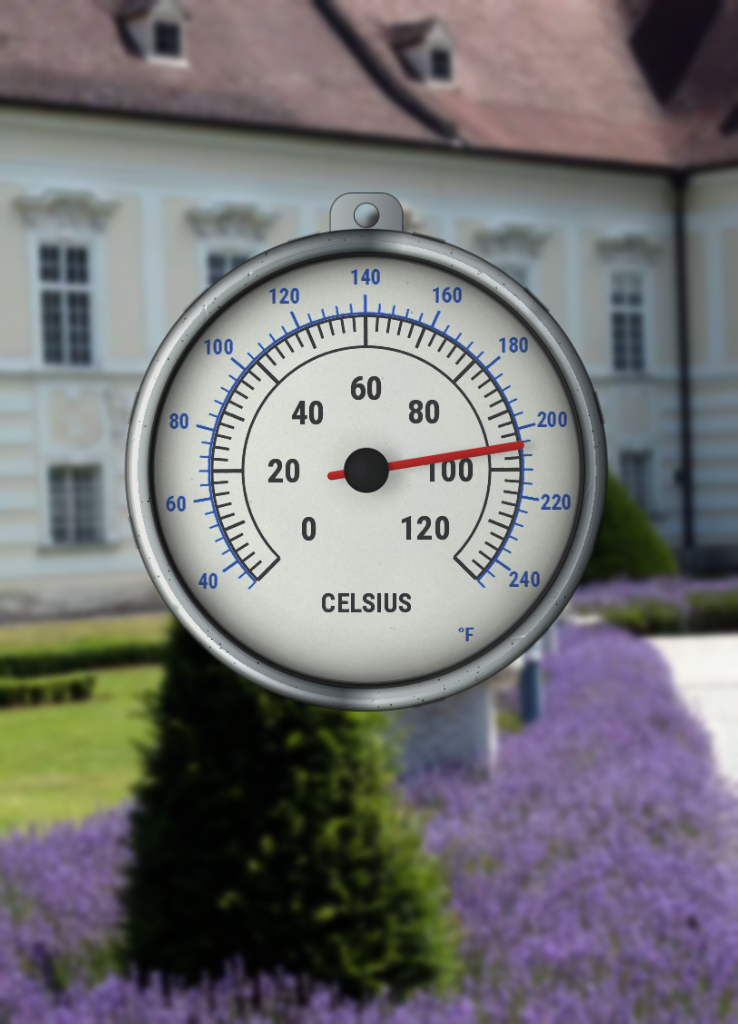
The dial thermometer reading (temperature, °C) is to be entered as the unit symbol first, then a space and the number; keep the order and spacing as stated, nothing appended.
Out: °C 96
